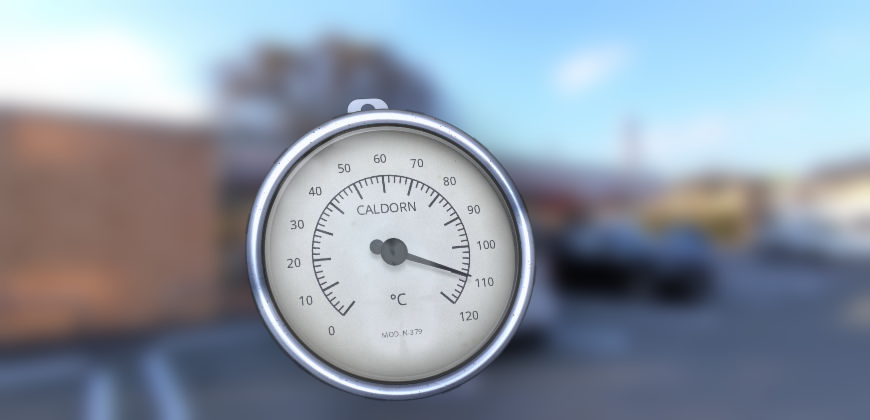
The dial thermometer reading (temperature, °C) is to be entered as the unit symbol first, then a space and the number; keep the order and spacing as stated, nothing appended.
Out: °C 110
